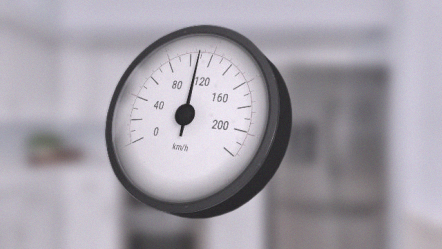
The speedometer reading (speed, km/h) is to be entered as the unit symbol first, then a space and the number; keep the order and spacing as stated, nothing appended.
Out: km/h 110
